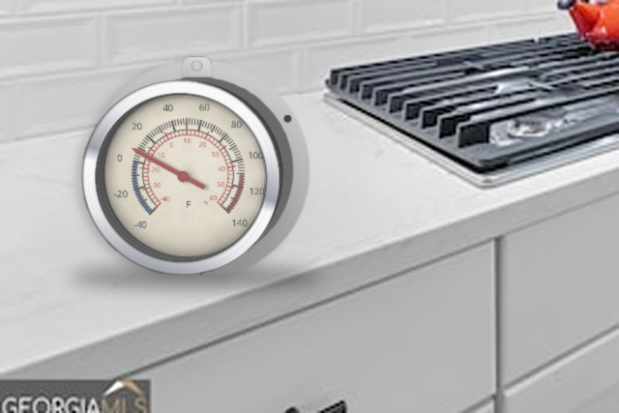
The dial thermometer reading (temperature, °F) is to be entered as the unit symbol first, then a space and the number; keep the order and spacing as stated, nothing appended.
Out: °F 10
